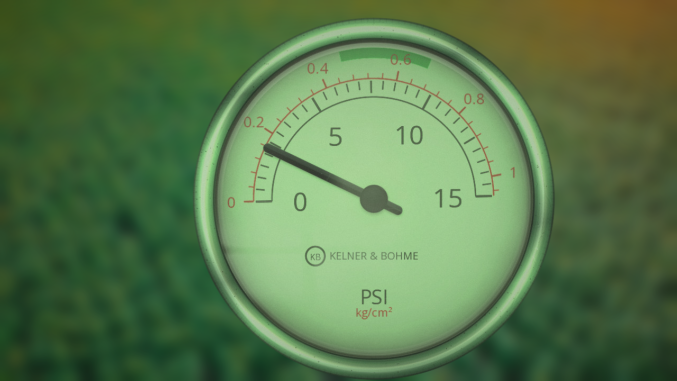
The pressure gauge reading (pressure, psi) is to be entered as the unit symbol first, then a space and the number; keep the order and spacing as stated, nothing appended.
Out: psi 2.25
